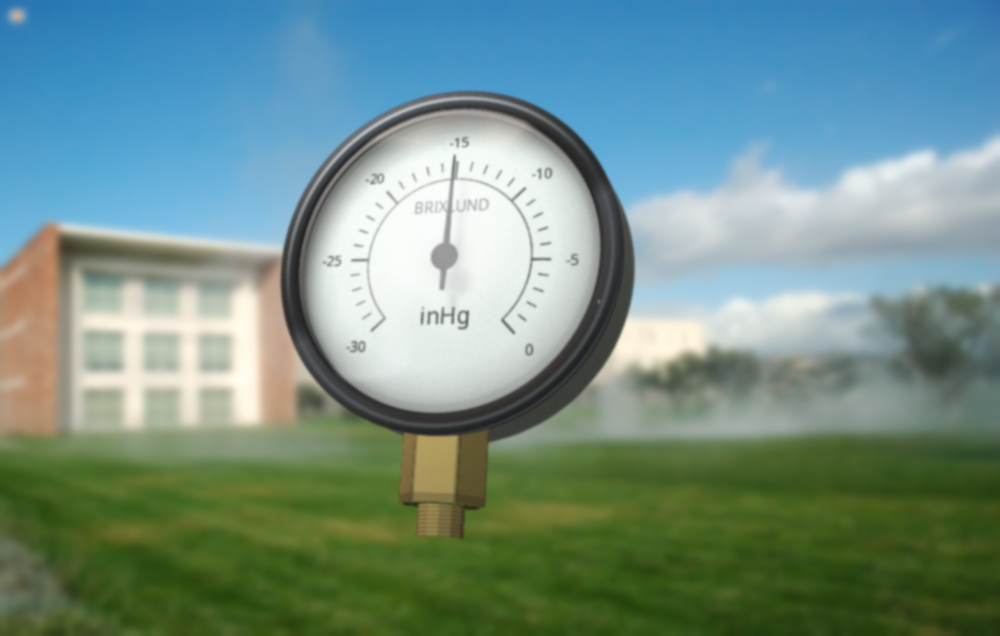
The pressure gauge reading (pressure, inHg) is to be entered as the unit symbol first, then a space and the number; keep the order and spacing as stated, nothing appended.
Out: inHg -15
